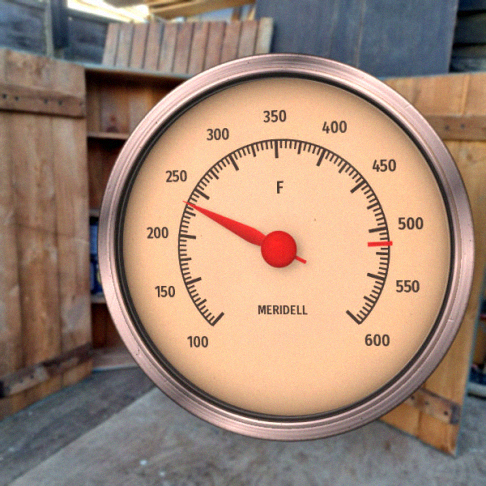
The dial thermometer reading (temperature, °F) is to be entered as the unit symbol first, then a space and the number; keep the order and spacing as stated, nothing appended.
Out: °F 235
